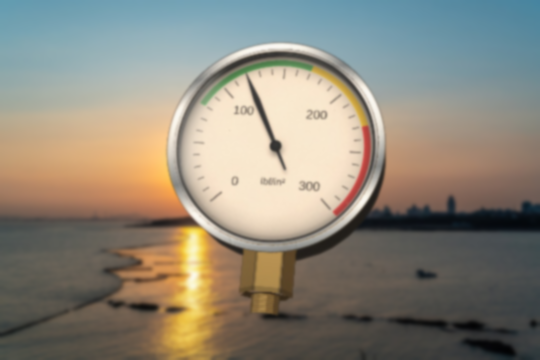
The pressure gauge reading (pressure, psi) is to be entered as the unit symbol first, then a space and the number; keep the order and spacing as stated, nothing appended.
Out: psi 120
